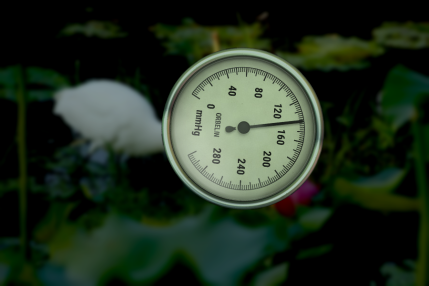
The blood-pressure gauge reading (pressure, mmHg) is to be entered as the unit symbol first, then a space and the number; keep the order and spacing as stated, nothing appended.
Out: mmHg 140
